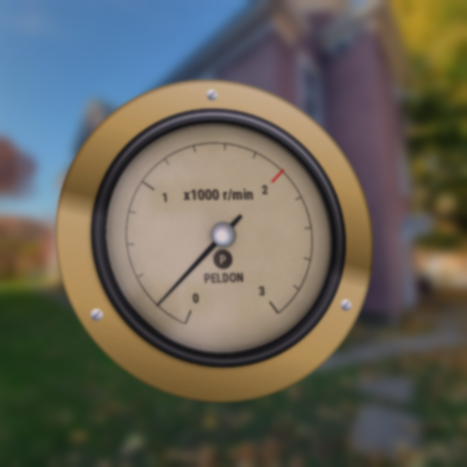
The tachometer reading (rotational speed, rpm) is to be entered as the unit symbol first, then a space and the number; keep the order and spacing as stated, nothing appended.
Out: rpm 200
